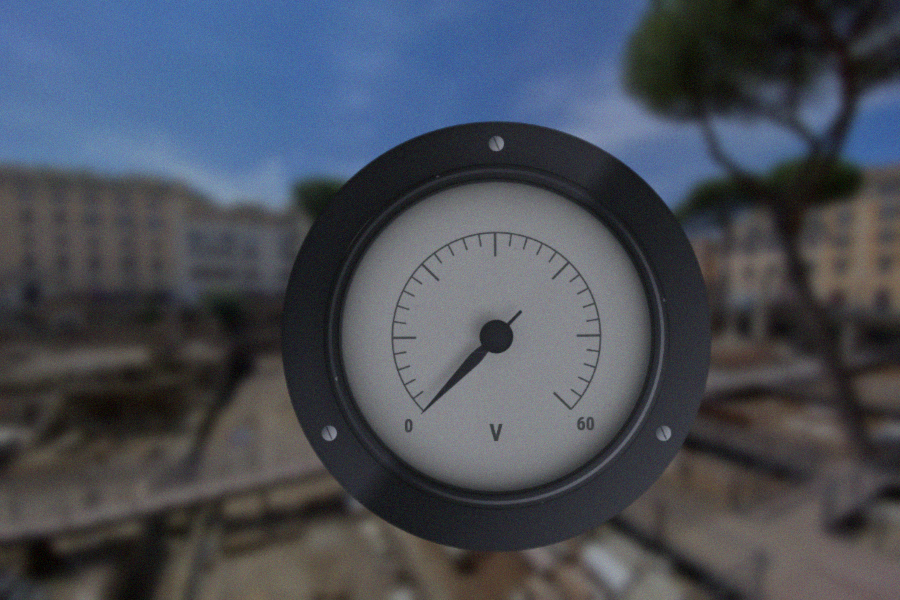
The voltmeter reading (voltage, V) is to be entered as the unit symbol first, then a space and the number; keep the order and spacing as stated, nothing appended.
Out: V 0
